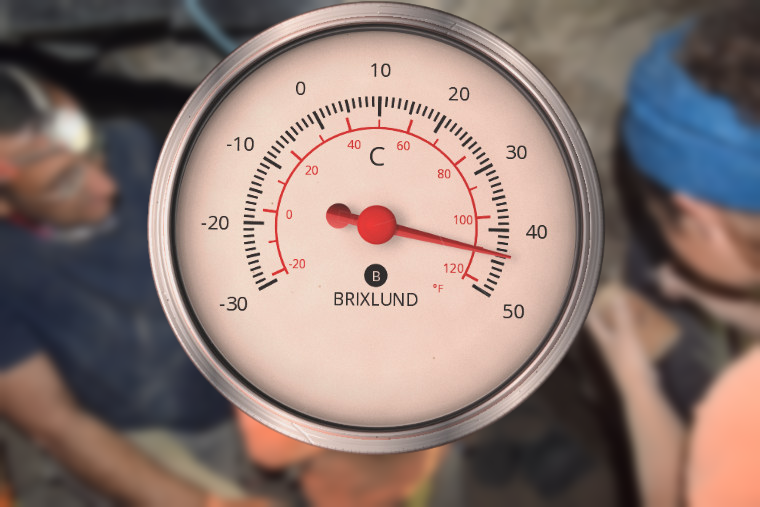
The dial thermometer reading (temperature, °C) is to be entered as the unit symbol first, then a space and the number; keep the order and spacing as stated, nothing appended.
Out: °C 44
